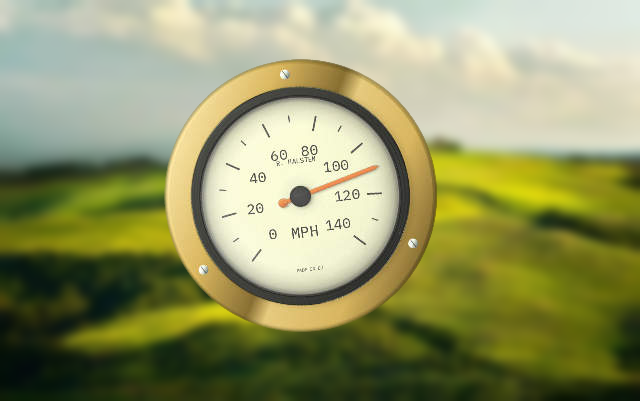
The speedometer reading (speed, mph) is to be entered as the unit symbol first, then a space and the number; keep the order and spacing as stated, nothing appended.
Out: mph 110
